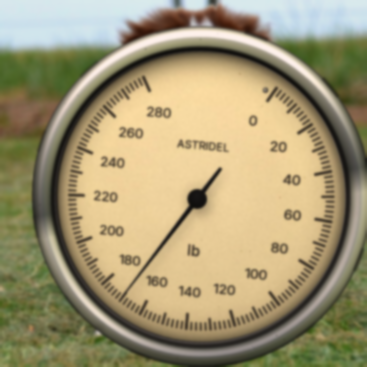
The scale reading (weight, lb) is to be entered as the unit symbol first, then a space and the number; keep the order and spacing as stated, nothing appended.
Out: lb 170
